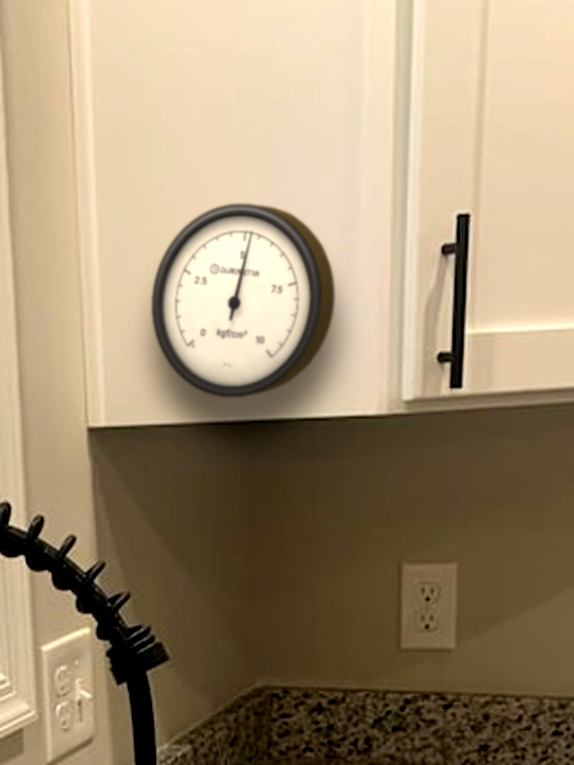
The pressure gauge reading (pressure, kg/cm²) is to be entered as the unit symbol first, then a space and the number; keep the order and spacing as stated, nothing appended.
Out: kg/cm² 5.25
